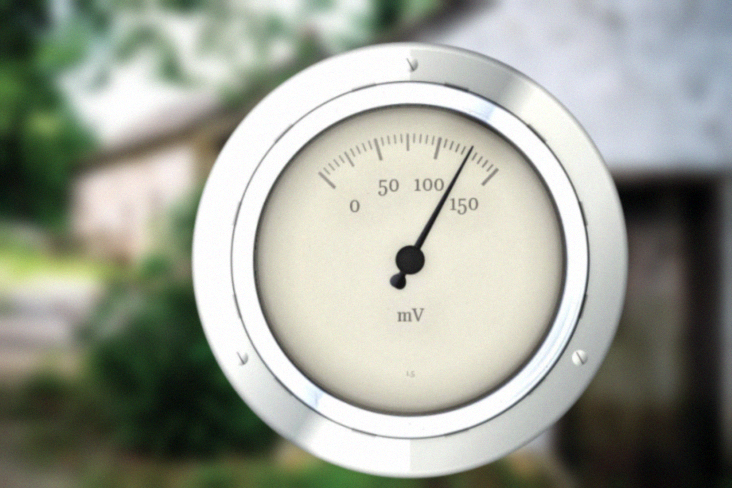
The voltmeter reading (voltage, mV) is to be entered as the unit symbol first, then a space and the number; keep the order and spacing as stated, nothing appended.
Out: mV 125
